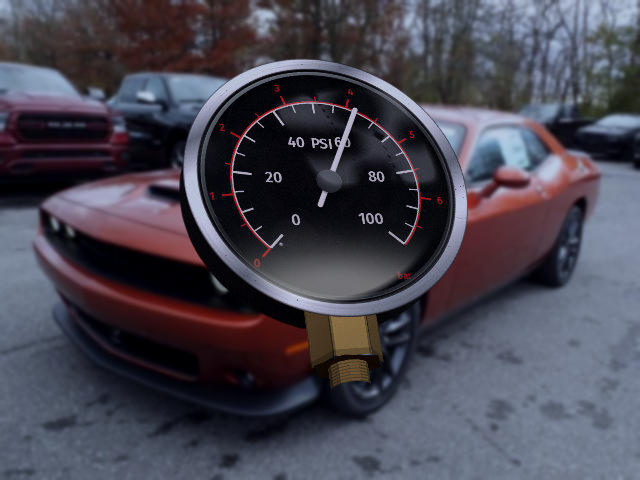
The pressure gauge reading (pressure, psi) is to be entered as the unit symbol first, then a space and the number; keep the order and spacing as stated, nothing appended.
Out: psi 60
